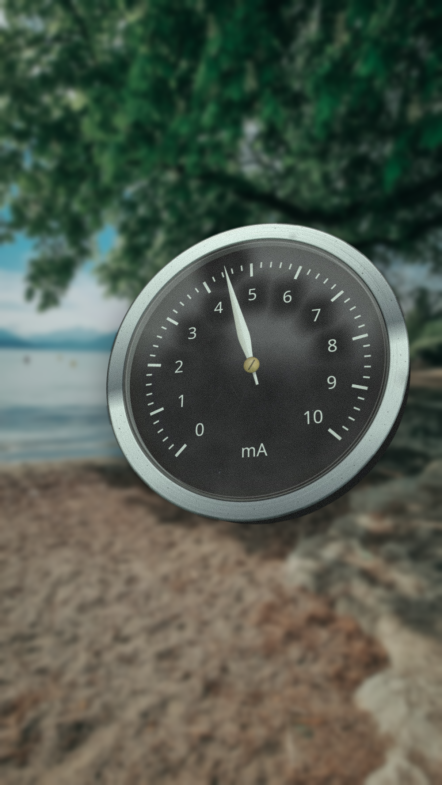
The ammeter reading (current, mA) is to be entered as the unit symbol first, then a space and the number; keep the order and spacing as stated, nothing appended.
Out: mA 4.5
